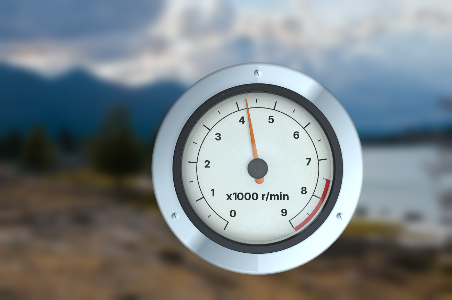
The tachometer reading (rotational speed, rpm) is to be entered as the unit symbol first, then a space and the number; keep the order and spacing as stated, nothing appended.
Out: rpm 4250
